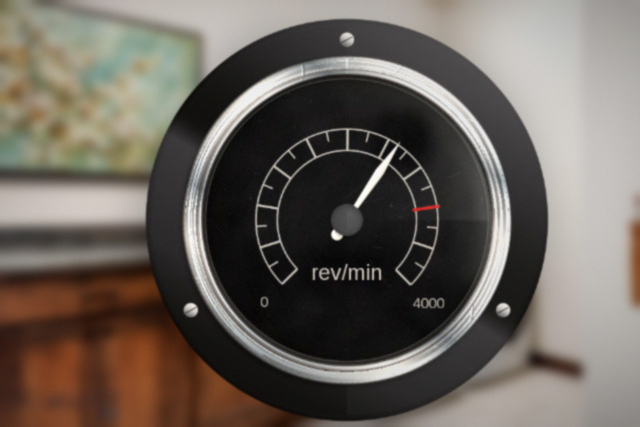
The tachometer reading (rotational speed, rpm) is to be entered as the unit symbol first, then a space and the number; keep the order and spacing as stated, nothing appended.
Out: rpm 2500
